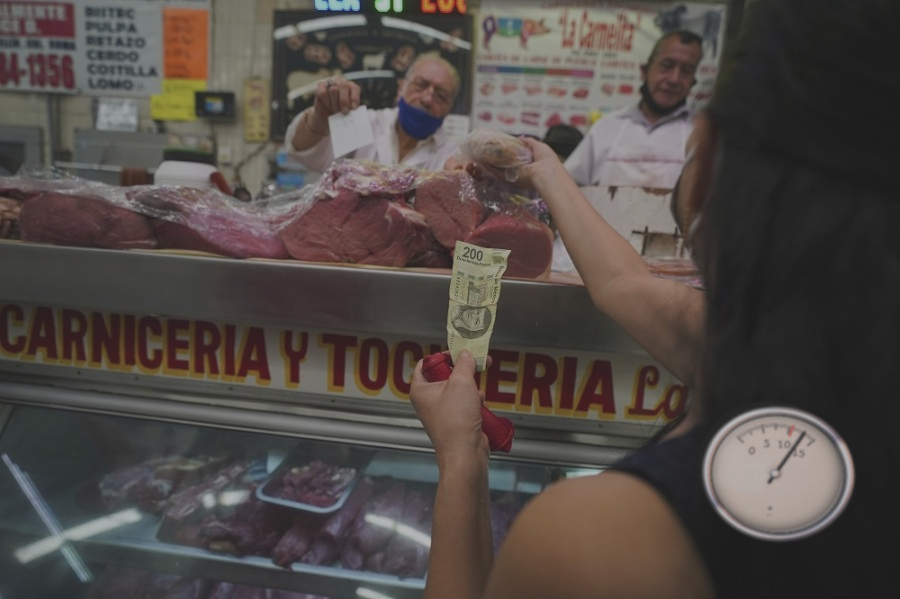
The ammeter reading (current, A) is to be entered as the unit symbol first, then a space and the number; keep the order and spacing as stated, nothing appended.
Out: A 12.5
